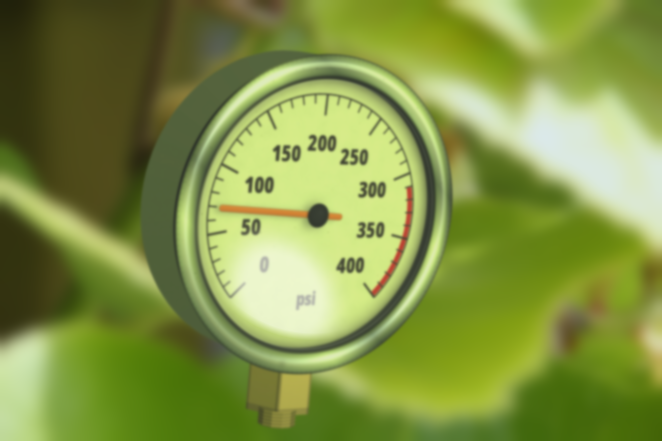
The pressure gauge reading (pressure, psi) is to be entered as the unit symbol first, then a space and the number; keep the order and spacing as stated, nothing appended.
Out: psi 70
